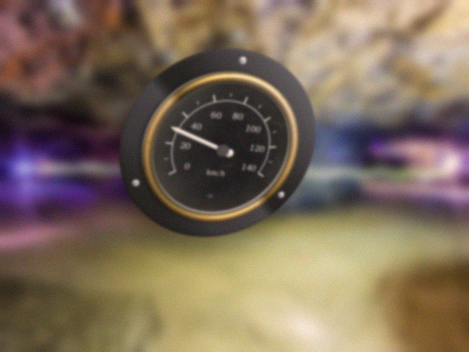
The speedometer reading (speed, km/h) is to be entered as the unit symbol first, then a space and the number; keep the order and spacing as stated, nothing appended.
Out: km/h 30
